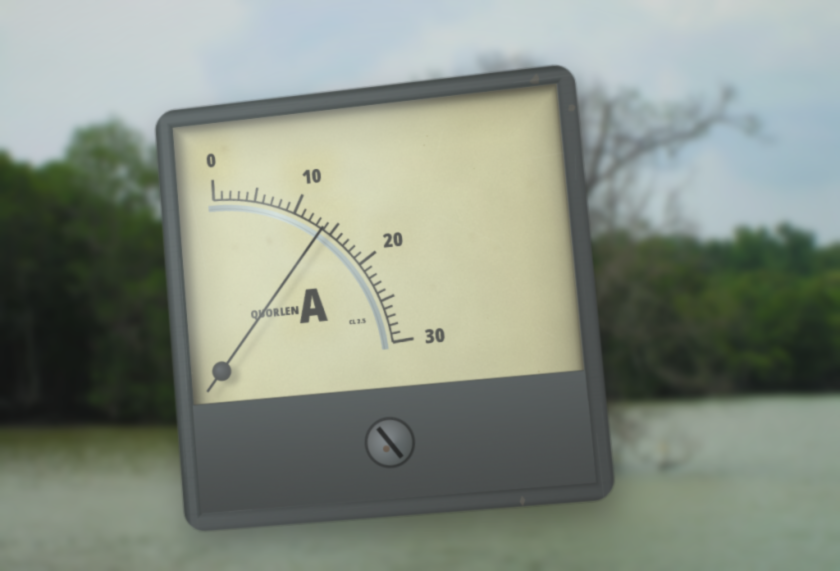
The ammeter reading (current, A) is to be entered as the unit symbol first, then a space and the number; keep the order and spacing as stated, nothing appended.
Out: A 14
